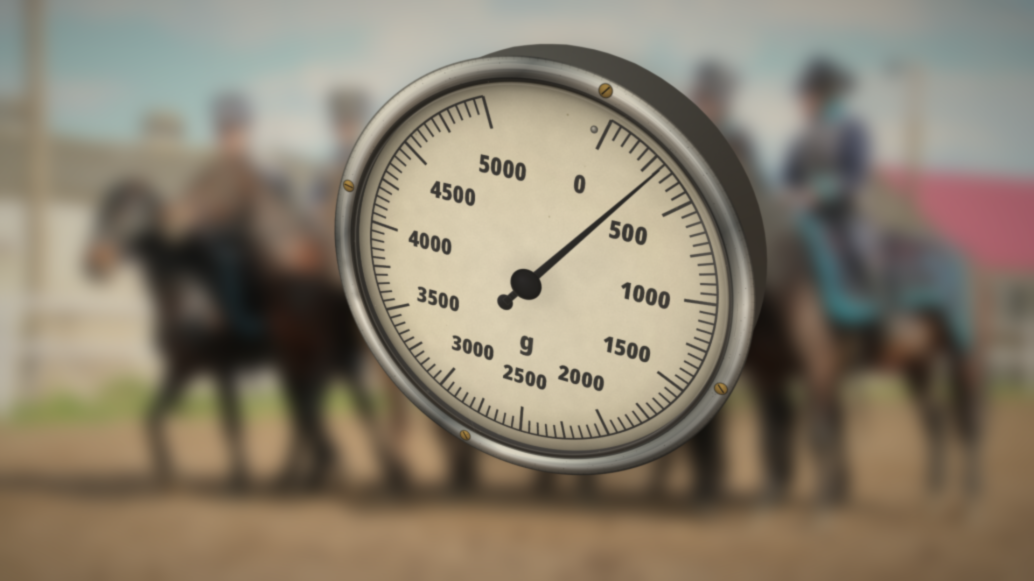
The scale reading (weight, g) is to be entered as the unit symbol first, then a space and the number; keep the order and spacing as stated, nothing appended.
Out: g 300
